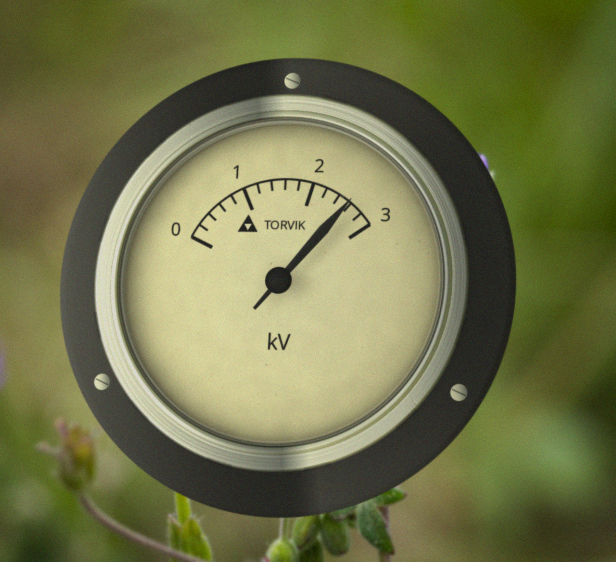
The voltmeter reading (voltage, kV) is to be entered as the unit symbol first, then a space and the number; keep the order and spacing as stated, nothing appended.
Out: kV 2.6
